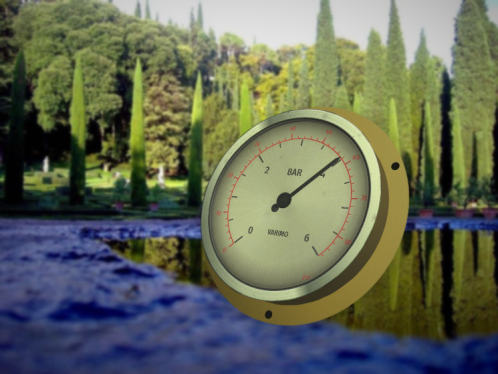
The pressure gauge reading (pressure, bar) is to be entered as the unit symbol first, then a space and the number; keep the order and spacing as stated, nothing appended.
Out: bar 4
